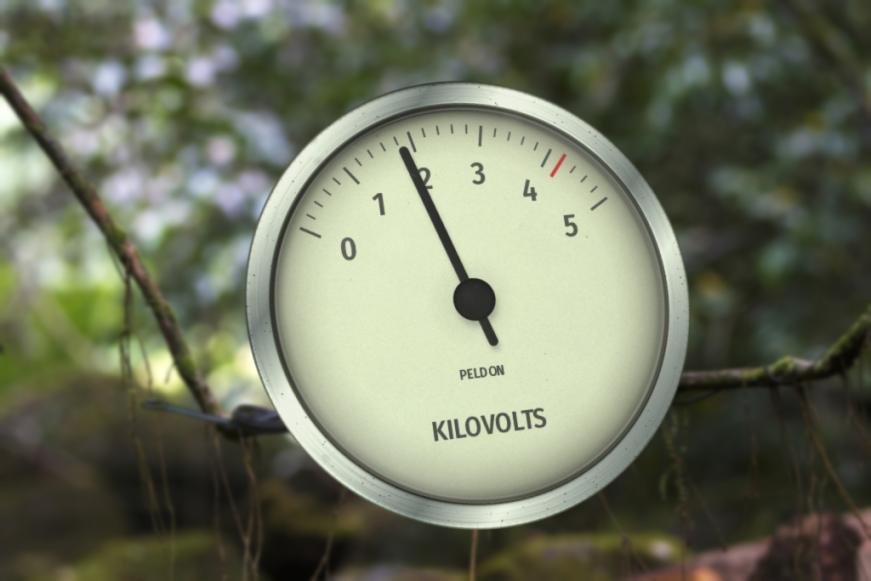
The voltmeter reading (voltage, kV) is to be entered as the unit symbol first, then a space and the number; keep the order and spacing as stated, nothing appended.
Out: kV 1.8
